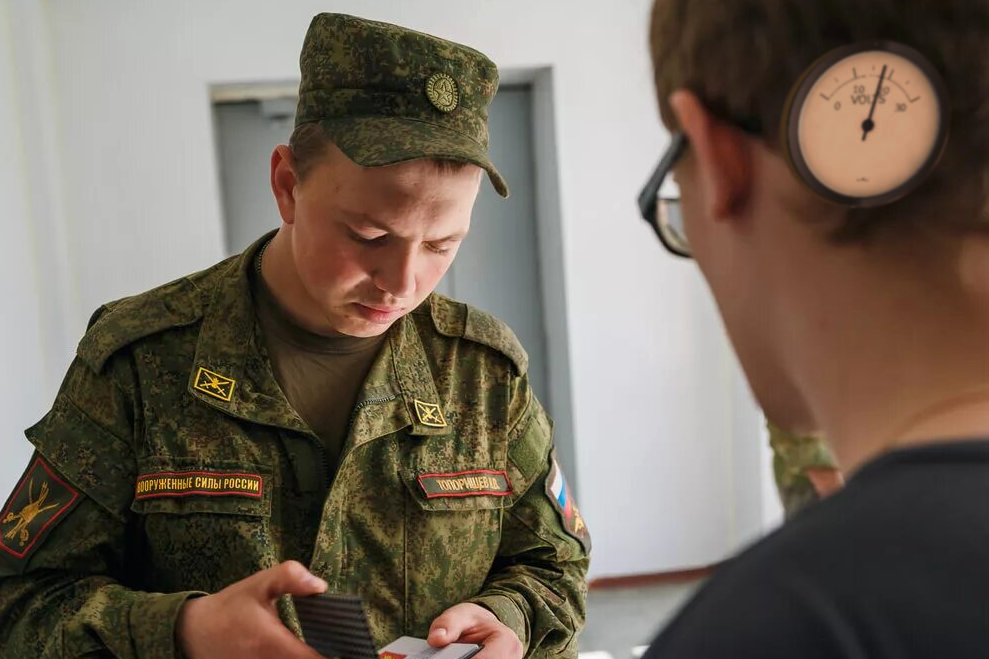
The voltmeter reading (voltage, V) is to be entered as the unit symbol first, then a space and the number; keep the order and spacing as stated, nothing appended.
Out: V 17.5
